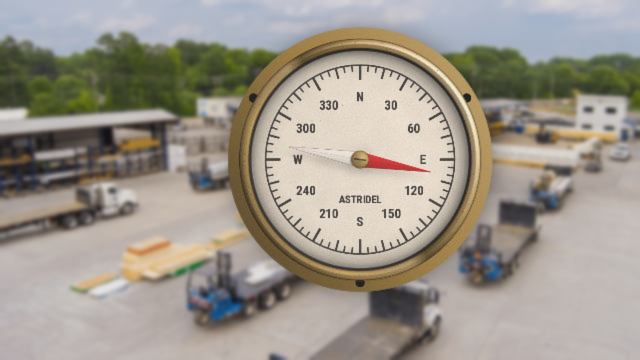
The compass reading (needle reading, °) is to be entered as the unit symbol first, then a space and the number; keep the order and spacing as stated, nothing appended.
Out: ° 100
